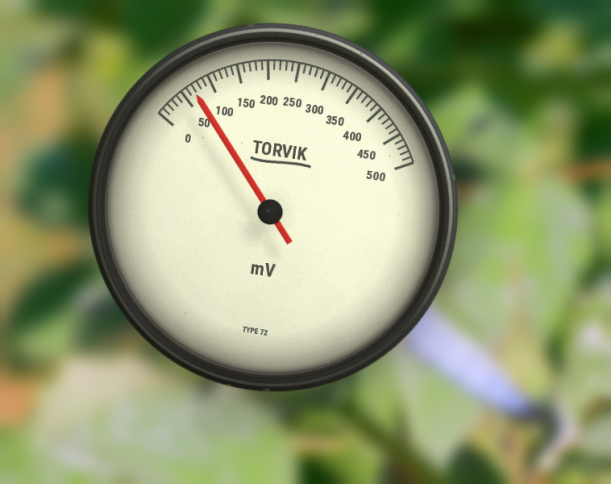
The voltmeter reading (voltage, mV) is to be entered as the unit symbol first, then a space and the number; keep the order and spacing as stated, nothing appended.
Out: mV 70
